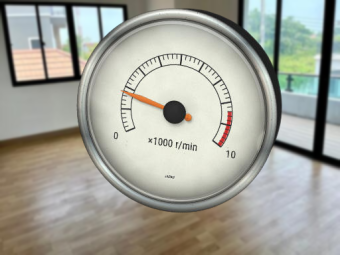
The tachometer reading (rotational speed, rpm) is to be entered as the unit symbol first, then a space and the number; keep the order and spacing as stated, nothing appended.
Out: rpm 1800
